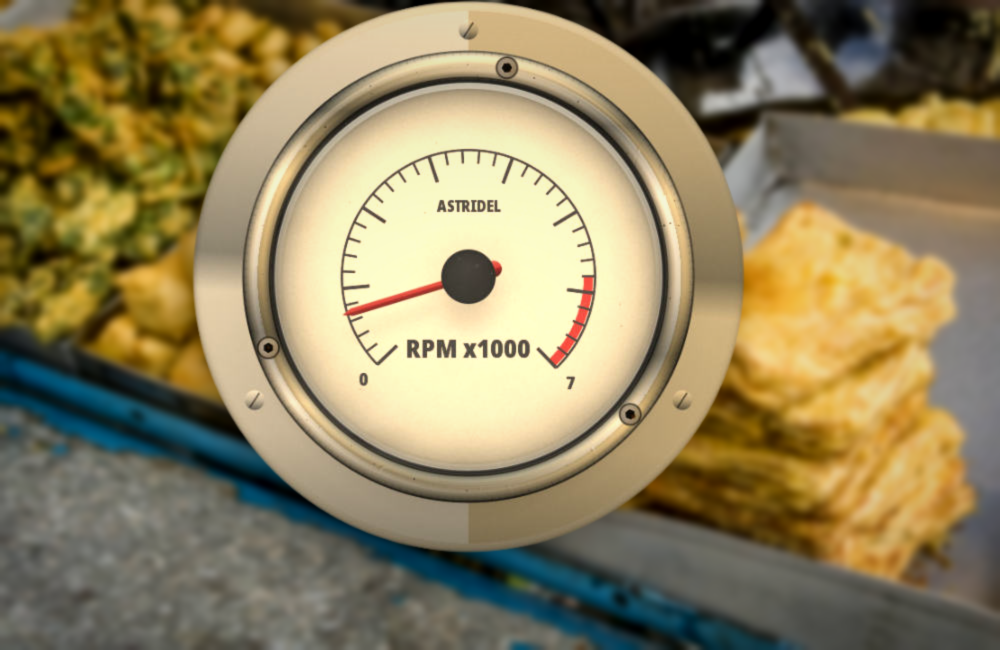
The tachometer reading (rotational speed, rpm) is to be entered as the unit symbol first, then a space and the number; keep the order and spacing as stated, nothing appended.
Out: rpm 700
